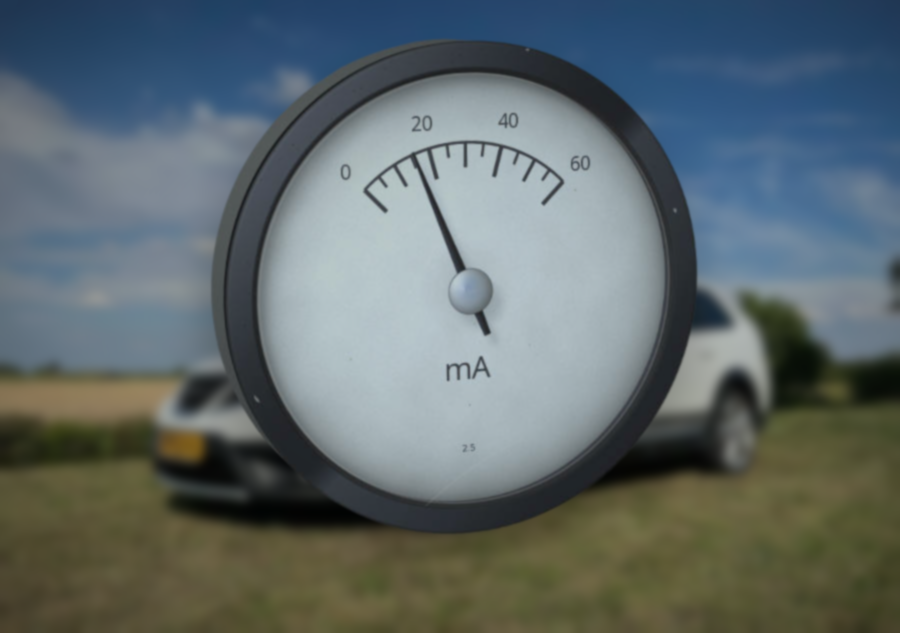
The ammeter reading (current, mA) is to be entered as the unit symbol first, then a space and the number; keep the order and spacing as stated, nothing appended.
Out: mA 15
